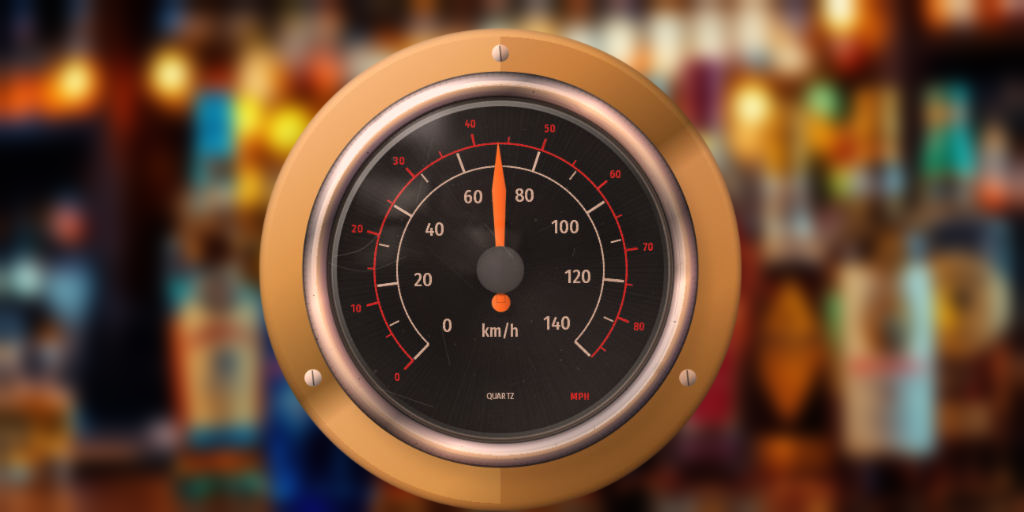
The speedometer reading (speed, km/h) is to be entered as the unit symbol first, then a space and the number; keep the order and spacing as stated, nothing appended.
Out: km/h 70
